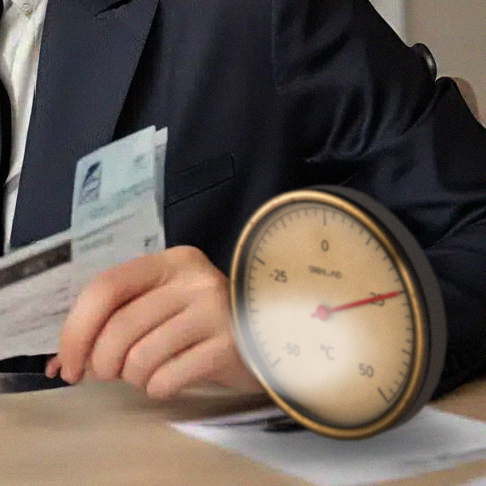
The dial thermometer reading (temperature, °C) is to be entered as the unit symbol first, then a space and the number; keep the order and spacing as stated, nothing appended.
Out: °C 25
